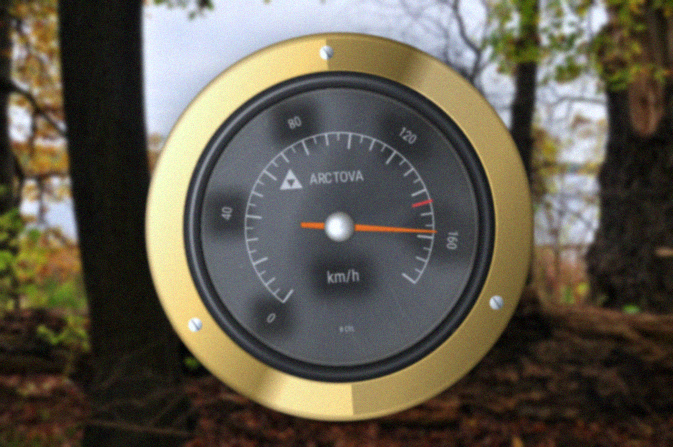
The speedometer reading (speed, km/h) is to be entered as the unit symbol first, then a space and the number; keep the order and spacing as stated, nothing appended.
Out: km/h 157.5
